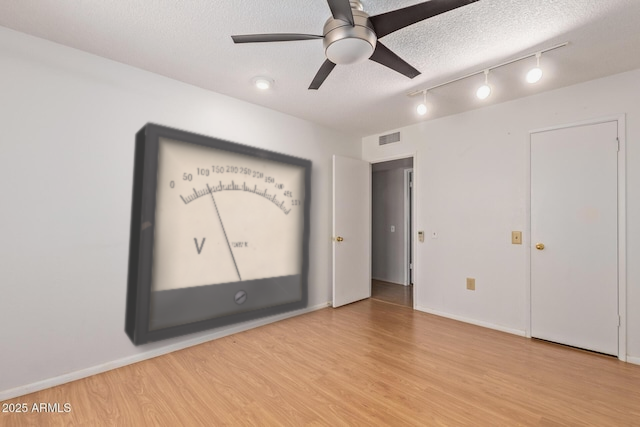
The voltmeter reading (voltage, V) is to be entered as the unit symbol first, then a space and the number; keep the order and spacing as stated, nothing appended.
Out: V 100
